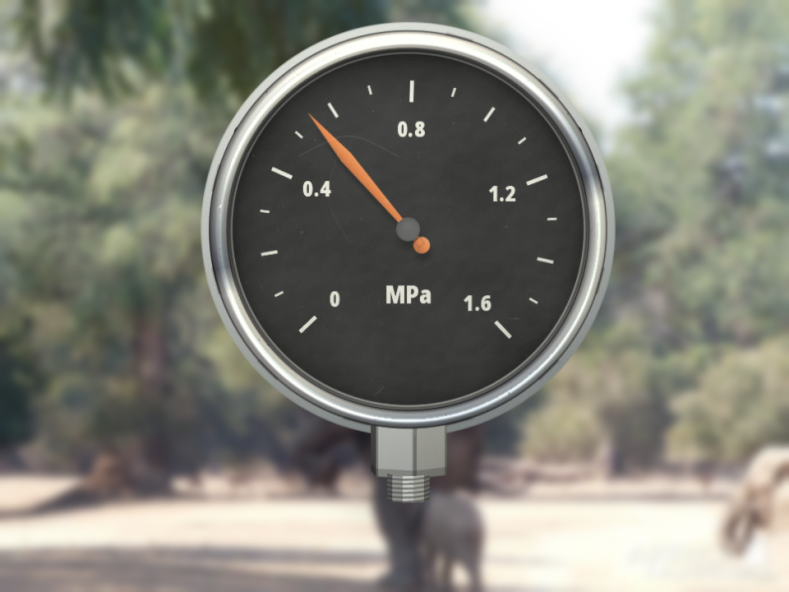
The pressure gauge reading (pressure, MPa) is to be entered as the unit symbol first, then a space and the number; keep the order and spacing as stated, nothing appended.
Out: MPa 0.55
